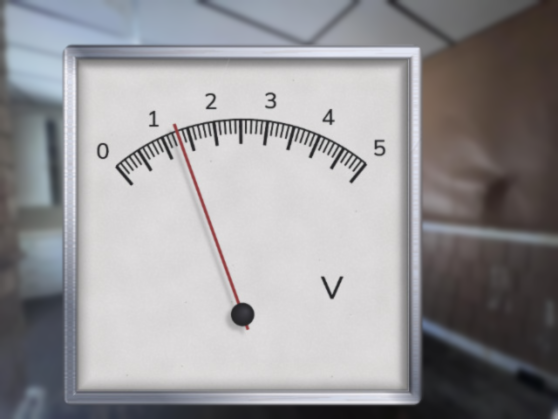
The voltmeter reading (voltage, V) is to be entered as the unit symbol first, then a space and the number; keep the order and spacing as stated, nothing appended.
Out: V 1.3
